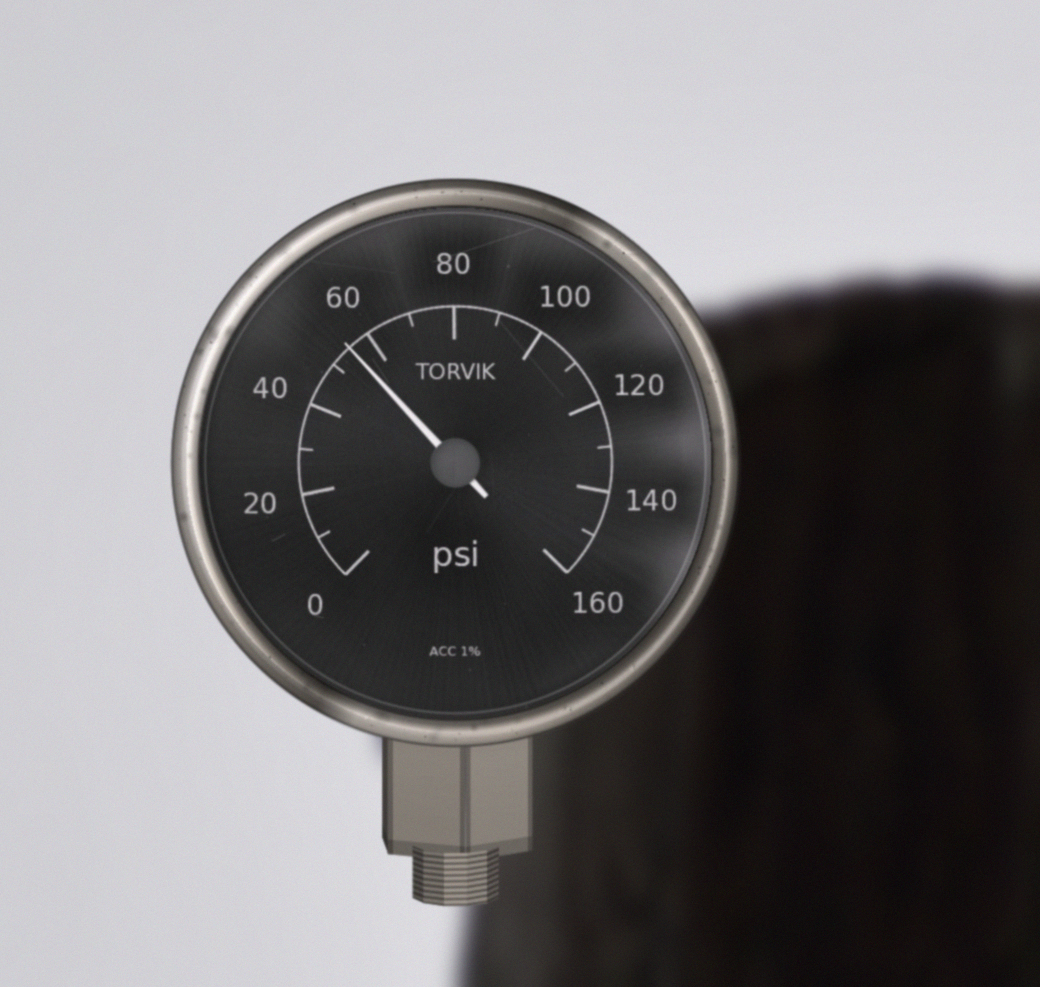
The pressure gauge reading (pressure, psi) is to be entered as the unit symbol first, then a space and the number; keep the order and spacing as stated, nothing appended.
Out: psi 55
